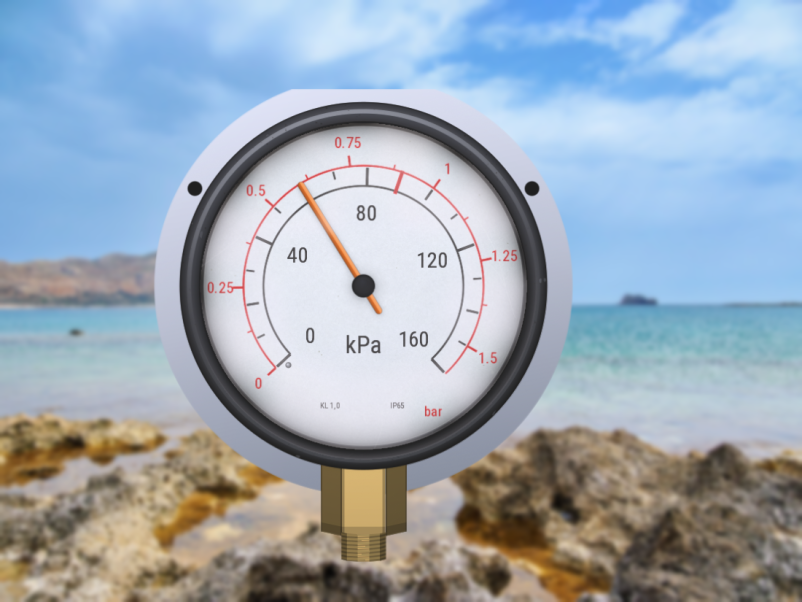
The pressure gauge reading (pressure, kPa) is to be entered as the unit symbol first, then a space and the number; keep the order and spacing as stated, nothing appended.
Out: kPa 60
